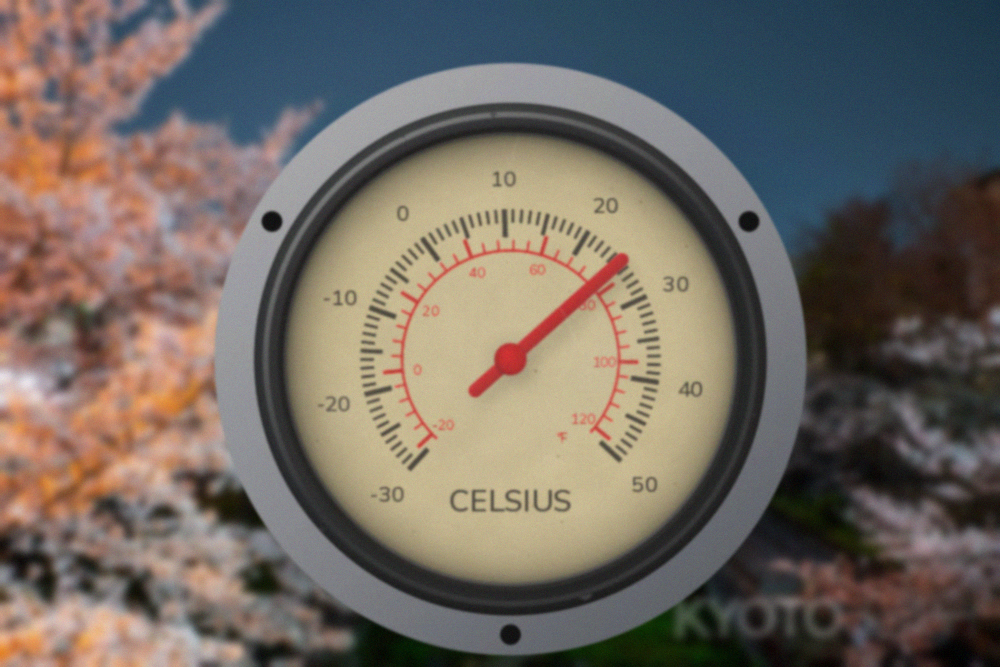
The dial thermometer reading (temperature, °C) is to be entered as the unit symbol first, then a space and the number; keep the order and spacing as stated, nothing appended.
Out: °C 25
